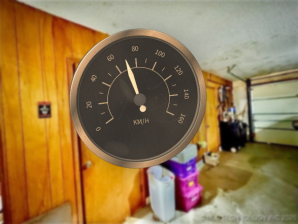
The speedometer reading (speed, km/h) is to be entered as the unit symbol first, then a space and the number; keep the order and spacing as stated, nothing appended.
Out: km/h 70
